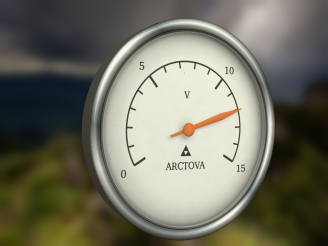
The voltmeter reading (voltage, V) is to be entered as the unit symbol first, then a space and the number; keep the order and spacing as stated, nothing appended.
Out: V 12
